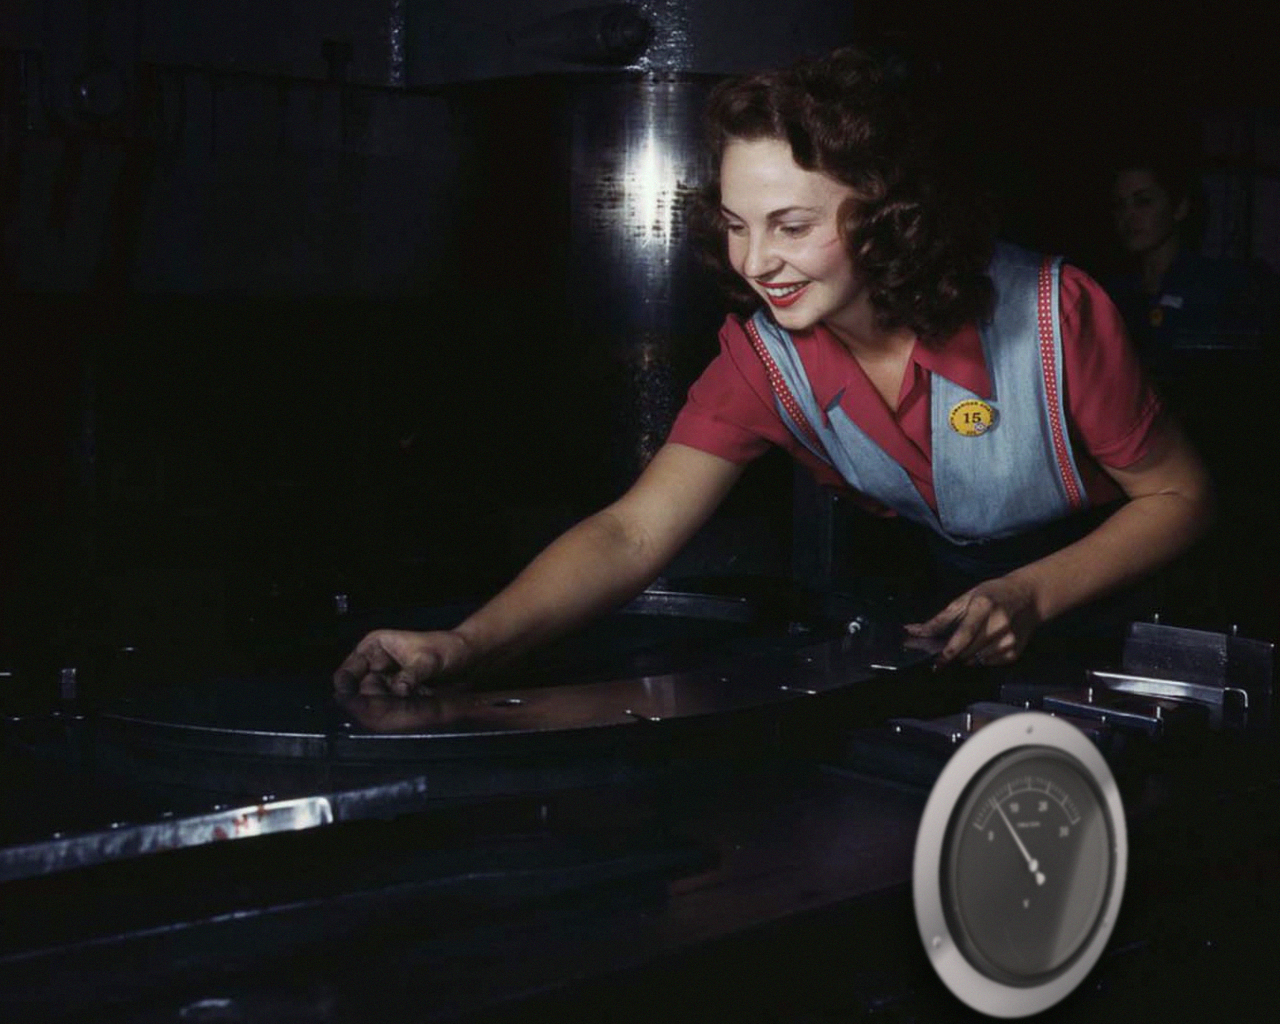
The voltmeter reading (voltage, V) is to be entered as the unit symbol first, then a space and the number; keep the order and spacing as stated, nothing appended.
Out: V 5
